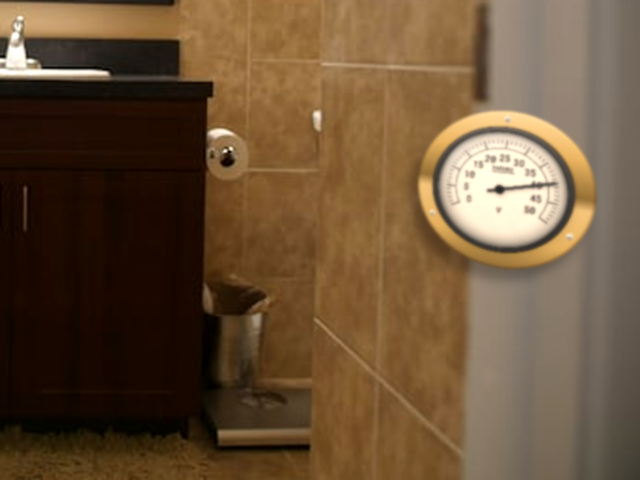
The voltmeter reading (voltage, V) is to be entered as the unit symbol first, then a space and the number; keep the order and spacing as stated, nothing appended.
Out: V 40
